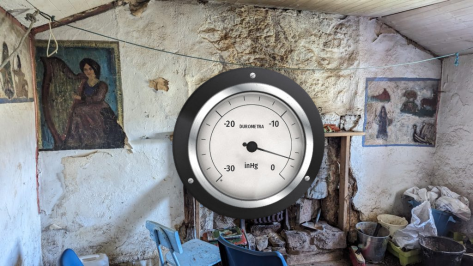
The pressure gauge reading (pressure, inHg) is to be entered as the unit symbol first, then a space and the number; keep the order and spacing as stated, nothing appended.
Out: inHg -3
